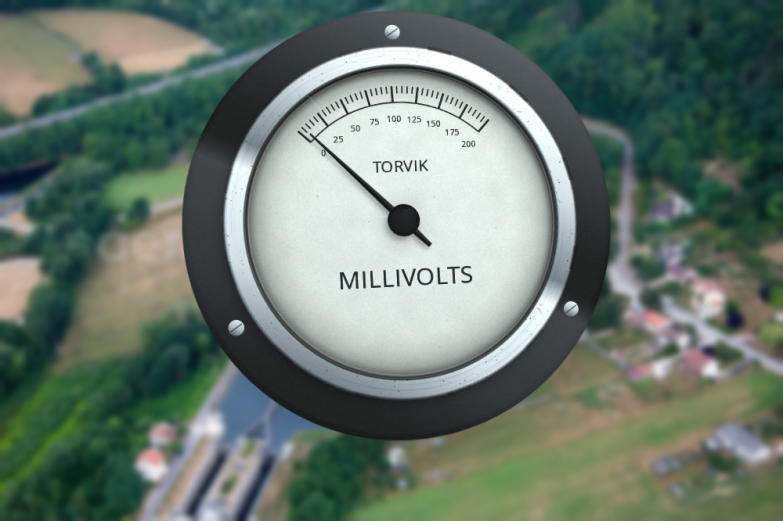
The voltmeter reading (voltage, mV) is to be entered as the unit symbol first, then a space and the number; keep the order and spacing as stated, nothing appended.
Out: mV 5
